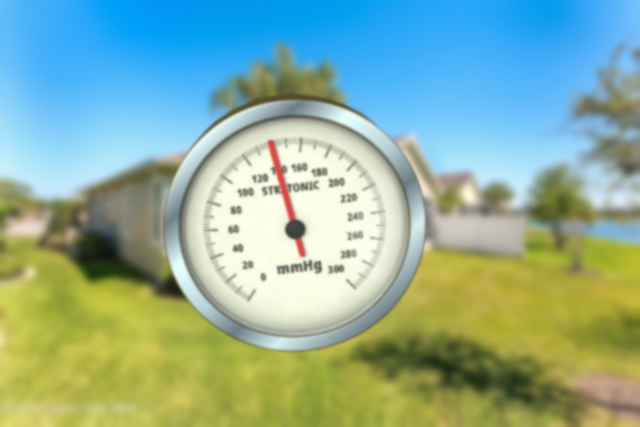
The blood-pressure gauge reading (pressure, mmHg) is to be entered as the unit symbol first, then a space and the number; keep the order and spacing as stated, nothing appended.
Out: mmHg 140
